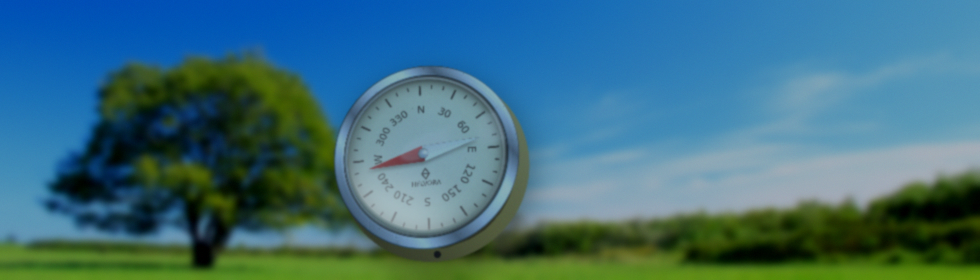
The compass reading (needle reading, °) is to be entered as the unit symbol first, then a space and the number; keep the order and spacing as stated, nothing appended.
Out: ° 260
